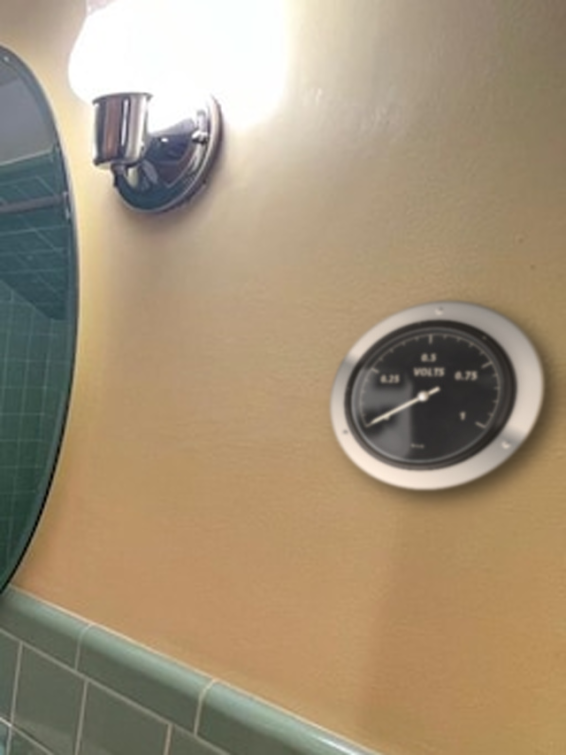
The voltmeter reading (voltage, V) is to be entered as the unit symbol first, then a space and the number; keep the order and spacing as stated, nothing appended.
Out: V 0
